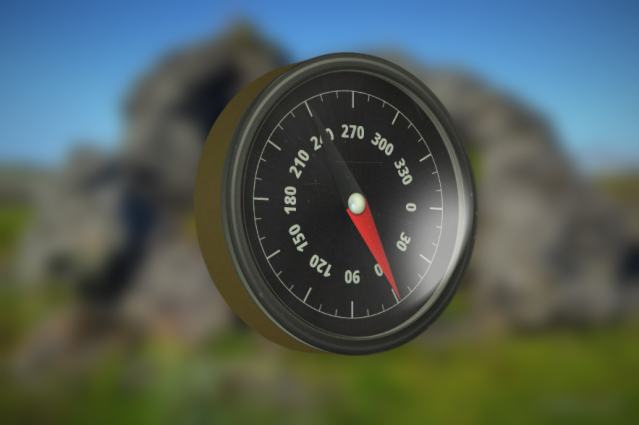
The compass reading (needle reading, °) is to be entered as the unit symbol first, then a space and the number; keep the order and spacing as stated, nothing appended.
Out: ° 60
